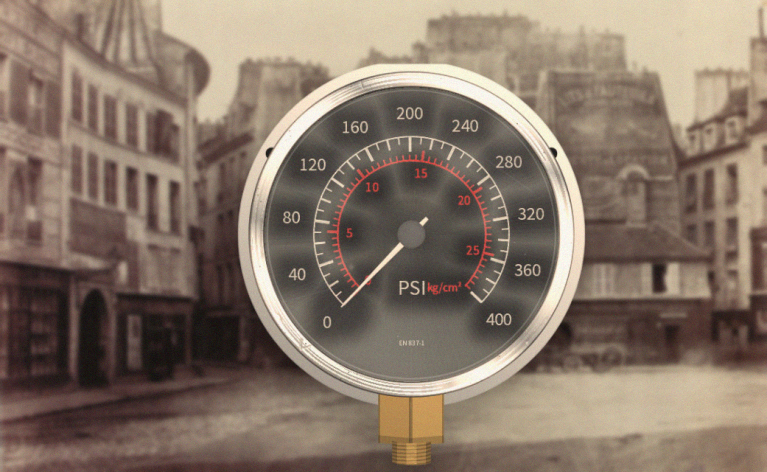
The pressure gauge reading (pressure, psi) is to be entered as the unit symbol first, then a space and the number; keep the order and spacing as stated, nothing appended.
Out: psi 0
